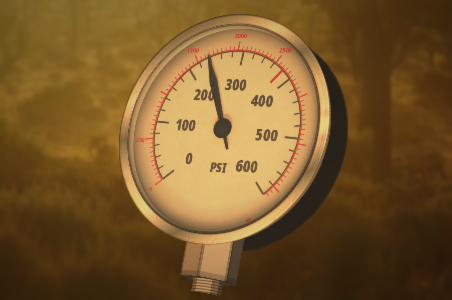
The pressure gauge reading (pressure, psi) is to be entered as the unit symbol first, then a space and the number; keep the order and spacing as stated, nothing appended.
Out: psi 240
